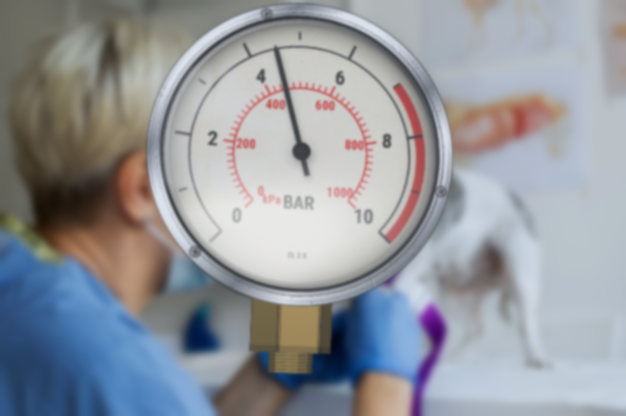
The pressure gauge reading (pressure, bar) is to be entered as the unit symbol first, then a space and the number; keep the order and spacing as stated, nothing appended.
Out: bar 4.5
